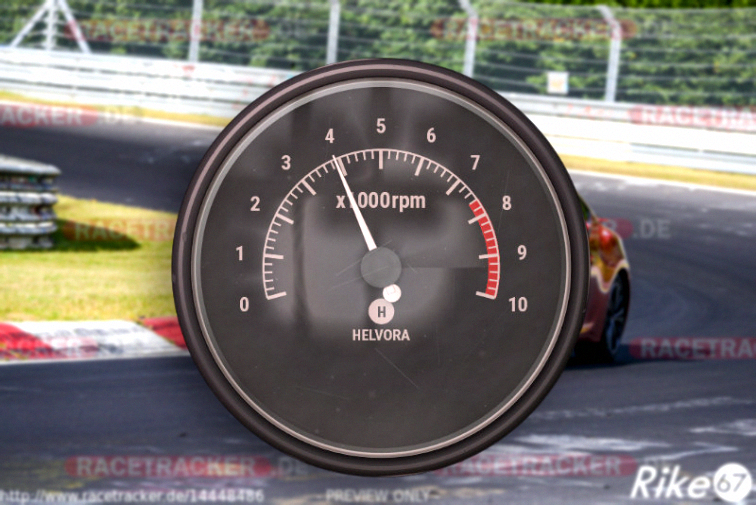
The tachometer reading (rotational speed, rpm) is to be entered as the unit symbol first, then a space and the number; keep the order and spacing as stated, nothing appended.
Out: rpm 3900
